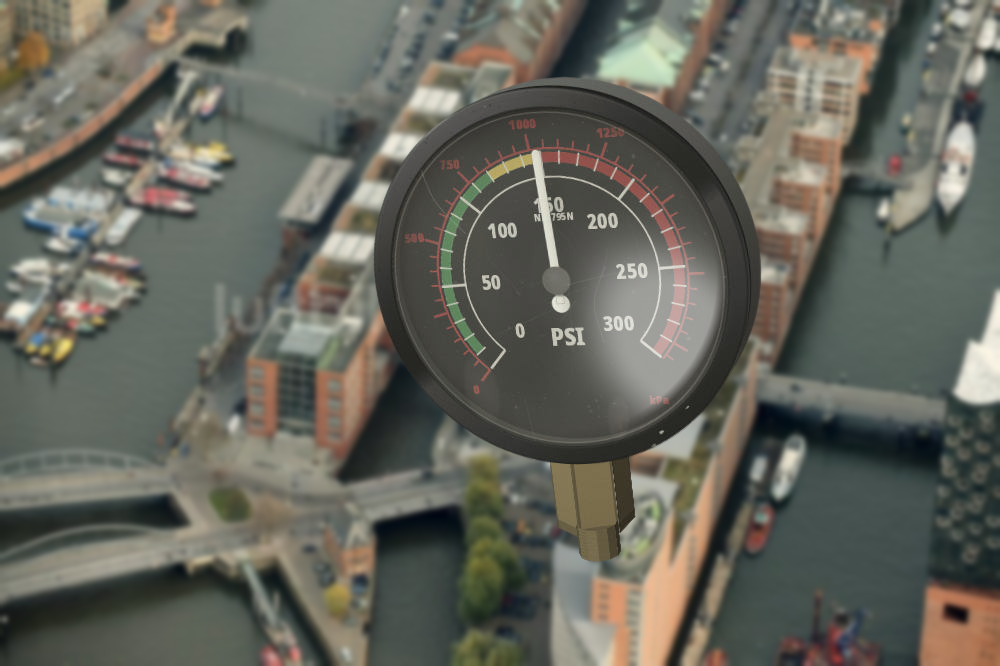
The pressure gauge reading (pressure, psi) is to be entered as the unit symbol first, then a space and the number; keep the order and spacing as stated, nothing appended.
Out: psi 150
